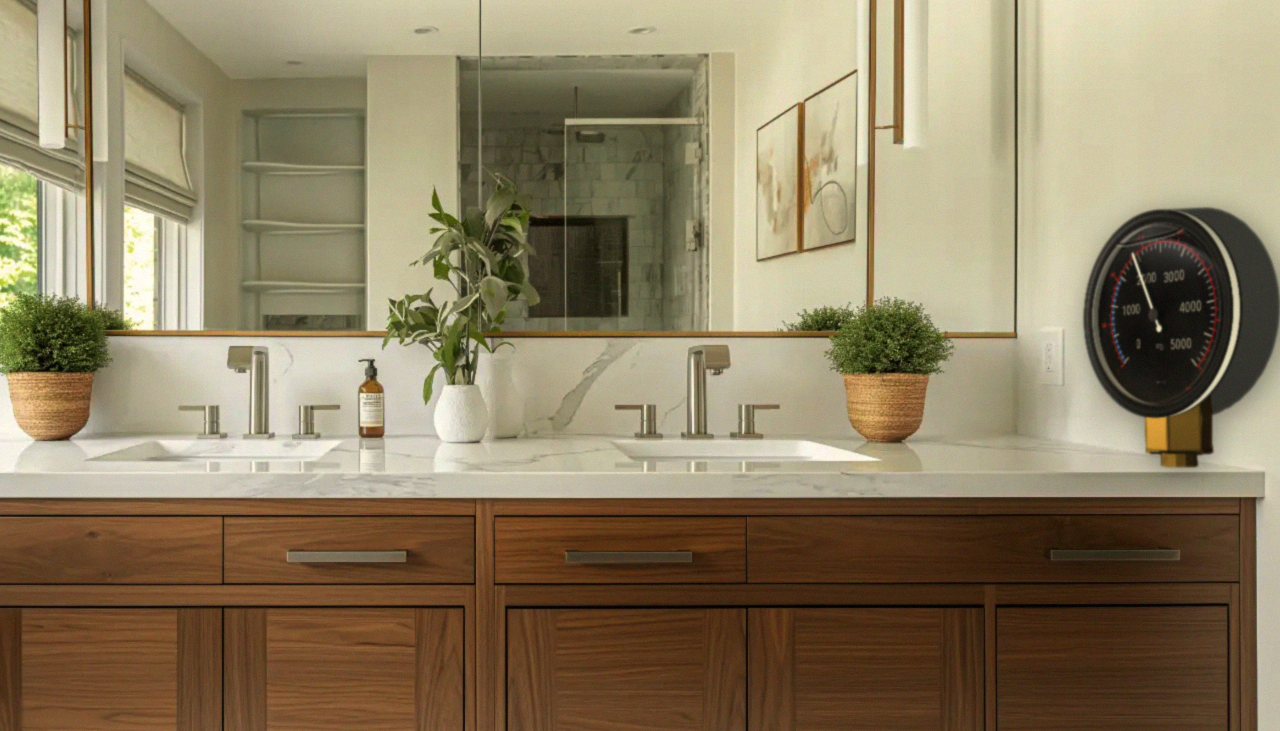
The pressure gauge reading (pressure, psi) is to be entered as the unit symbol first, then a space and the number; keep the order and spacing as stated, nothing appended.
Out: psi 2000
